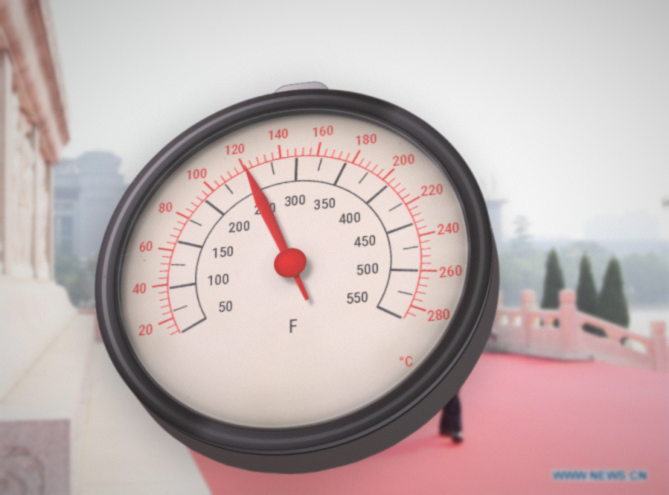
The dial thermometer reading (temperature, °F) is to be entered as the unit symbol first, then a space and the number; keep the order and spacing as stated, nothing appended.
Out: °F 250
